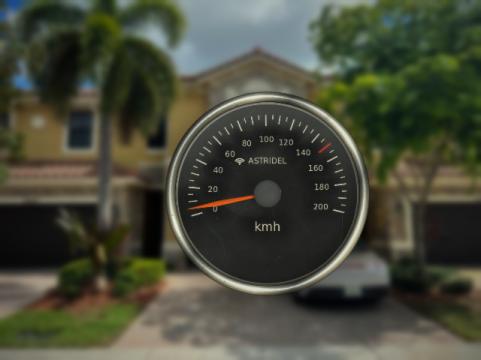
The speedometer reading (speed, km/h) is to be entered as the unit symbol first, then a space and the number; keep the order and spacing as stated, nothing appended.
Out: km/h 5
